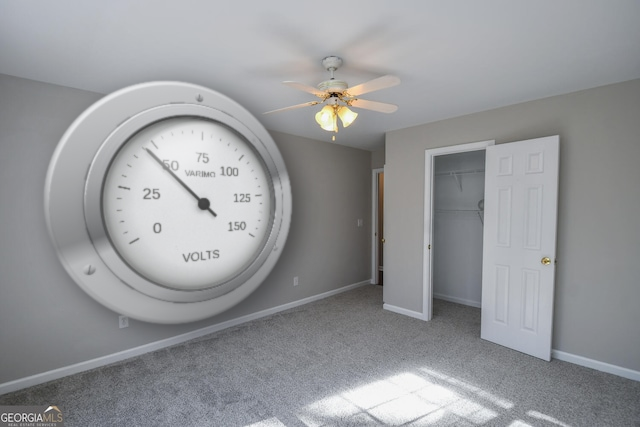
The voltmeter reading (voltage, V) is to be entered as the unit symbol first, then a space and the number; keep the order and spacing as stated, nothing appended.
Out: V 45
